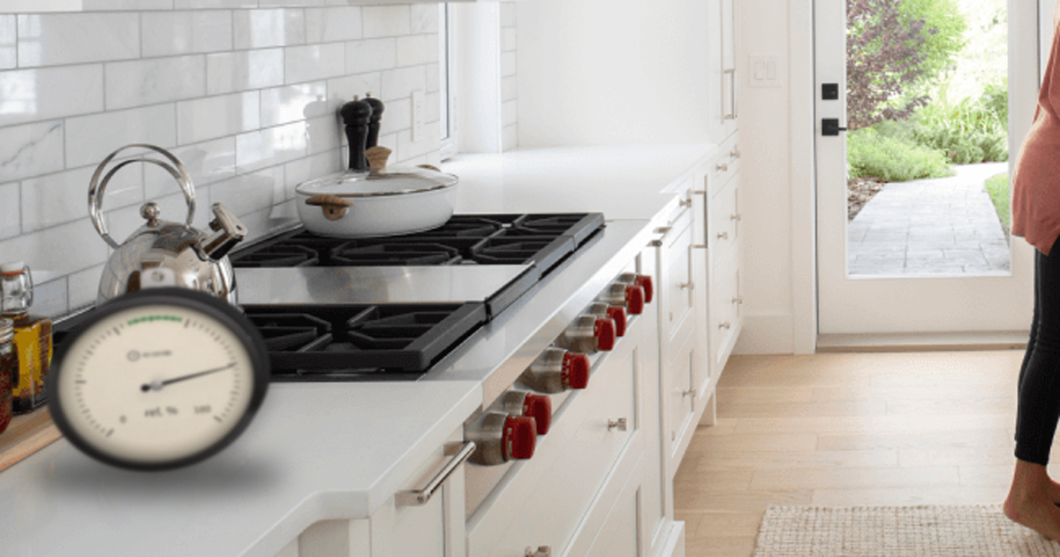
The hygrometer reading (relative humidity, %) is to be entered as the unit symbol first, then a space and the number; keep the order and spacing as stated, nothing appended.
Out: % 80
